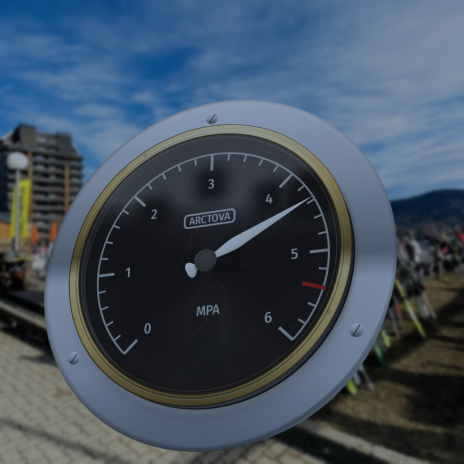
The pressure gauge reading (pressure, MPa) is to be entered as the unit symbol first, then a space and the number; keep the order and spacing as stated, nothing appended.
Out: MPa 4.4
